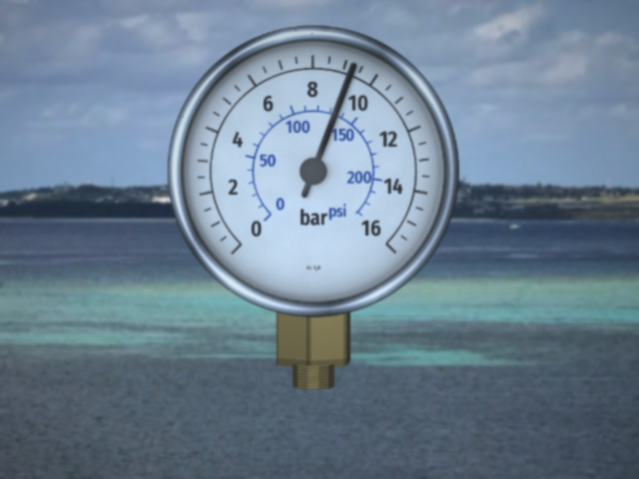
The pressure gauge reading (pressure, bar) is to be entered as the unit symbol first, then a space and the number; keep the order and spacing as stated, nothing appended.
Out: bar 9.25
